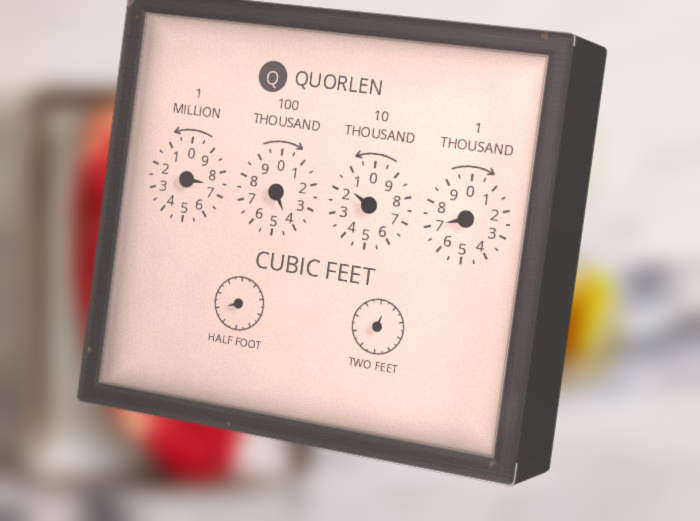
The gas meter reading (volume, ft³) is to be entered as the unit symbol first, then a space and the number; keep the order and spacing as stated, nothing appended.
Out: ft³ 741700
